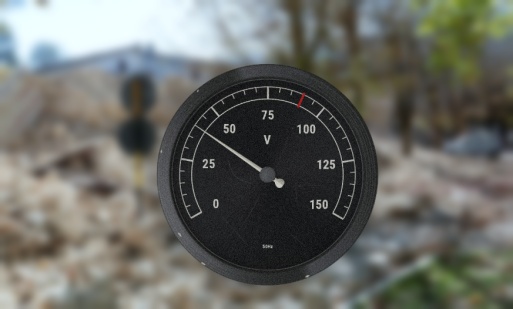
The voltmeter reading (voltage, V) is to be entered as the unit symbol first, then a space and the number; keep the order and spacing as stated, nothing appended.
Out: V 40
